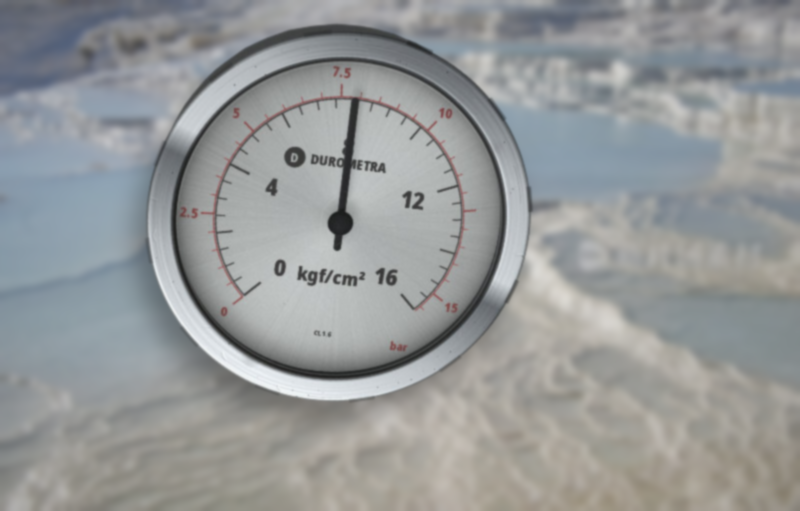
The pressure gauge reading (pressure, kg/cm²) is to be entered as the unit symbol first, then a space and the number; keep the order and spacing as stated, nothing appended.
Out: kg/cm² 8
